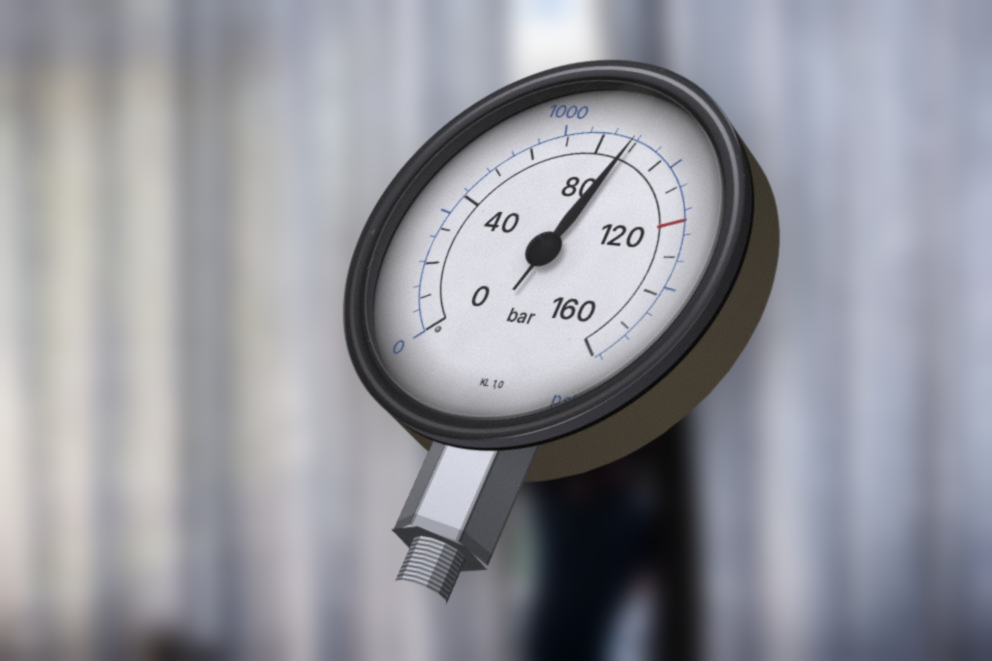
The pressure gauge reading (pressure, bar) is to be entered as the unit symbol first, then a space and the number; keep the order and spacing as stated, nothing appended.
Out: bar 90
